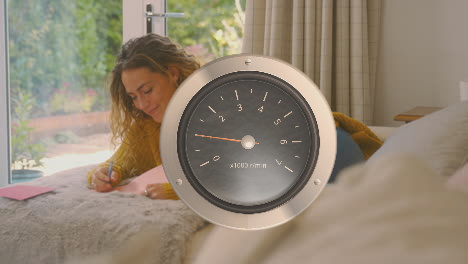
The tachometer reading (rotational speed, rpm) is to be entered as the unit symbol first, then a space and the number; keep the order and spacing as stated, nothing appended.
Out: rpm 1000
